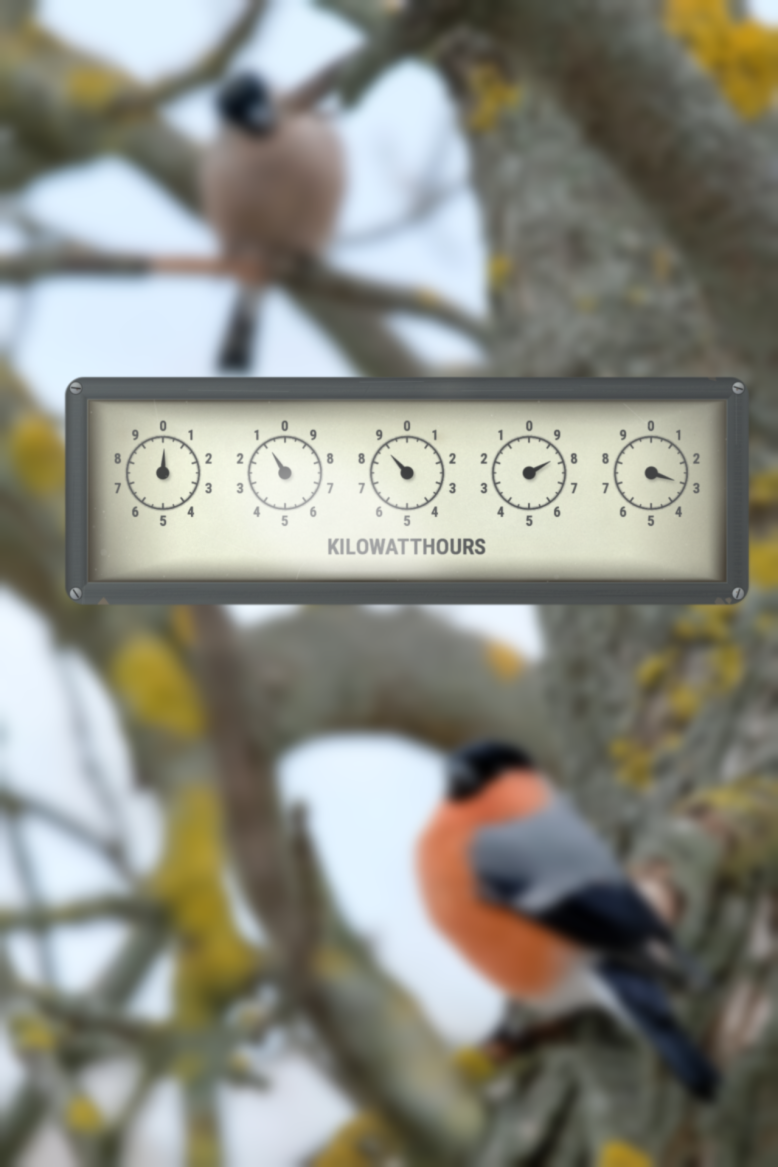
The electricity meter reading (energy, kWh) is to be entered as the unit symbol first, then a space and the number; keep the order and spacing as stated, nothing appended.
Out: kWh 883
